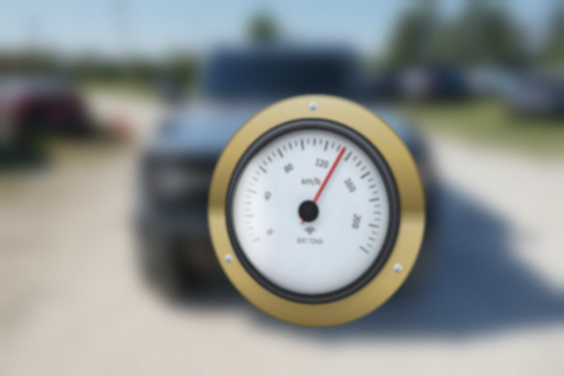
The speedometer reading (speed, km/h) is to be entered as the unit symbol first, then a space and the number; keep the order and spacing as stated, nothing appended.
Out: km/h 135
